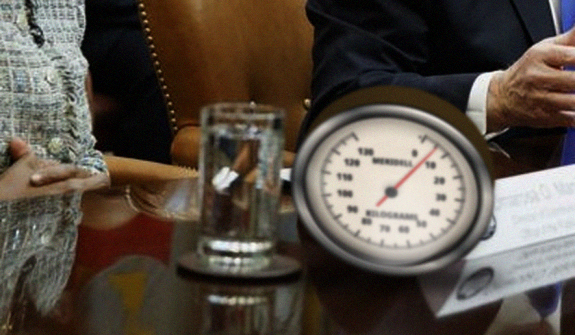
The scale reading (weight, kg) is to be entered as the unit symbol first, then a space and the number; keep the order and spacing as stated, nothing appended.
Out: kg 5
